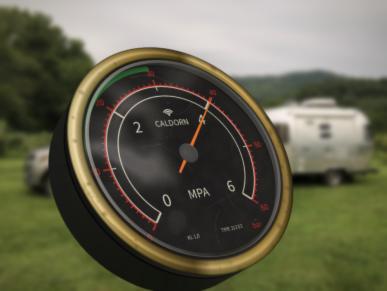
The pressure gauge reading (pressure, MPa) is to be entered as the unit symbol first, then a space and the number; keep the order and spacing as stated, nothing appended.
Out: MPa 4
